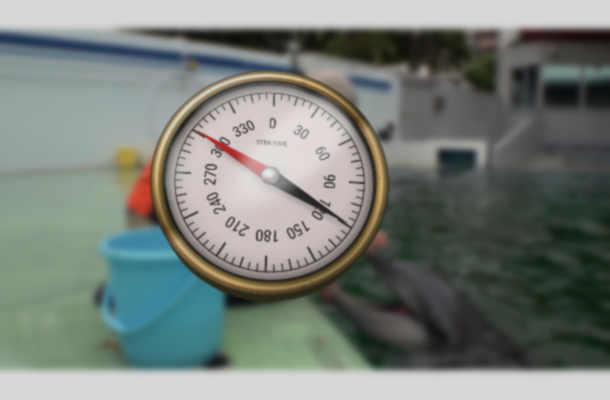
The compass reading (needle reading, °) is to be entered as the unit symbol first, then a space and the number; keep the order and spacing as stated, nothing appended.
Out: ° 300
